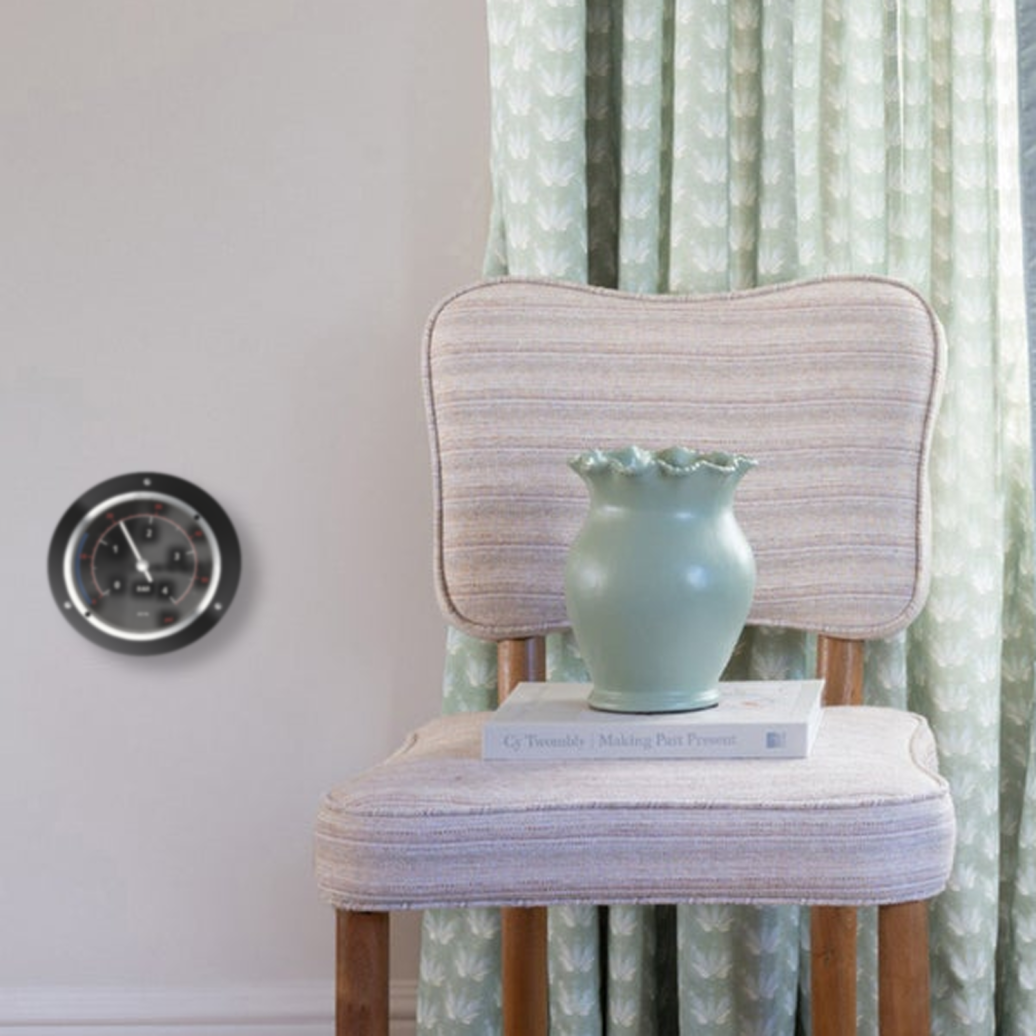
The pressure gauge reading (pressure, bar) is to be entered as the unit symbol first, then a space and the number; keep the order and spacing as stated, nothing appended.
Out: bar 1.5
